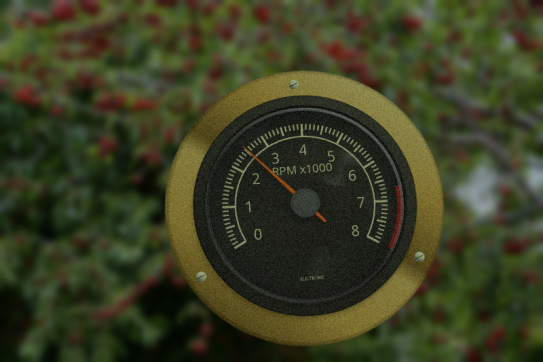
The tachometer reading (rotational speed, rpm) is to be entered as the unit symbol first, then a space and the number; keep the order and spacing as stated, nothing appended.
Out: rpm 2500
